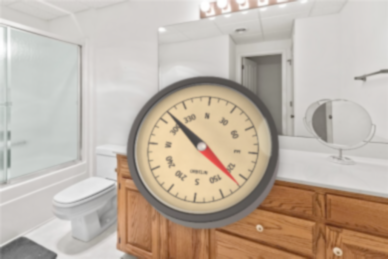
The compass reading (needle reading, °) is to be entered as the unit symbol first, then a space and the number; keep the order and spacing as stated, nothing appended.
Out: ° 130
